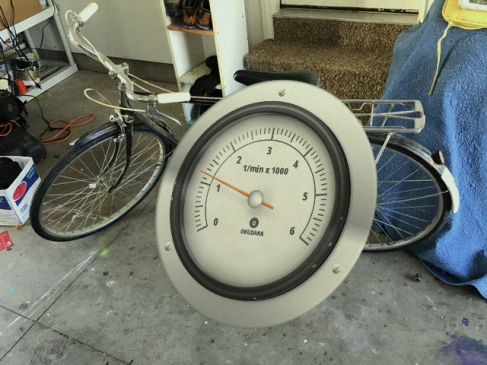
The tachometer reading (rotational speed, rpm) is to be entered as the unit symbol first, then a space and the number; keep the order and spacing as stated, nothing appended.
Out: rpm 1200
